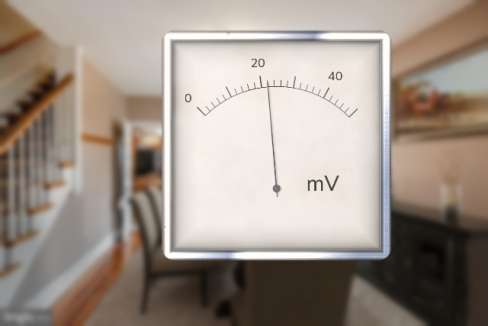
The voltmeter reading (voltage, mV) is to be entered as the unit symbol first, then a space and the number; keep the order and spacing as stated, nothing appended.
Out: mV 22
